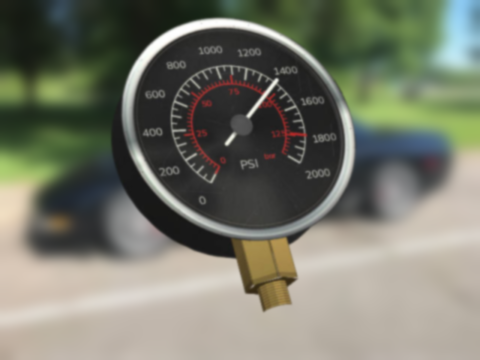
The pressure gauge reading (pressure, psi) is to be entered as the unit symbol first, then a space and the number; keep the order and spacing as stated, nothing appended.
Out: psi 1400
